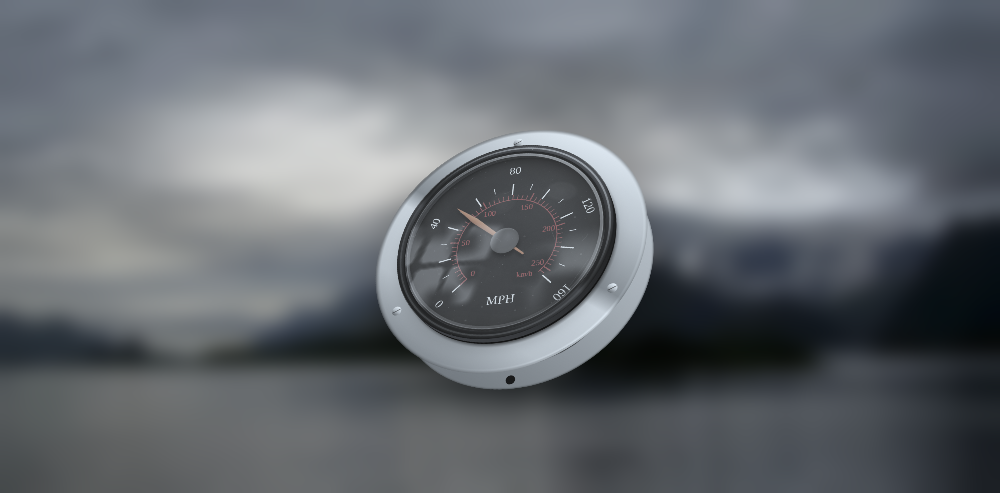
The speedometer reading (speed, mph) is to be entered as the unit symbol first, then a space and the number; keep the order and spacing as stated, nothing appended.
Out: mph 50
